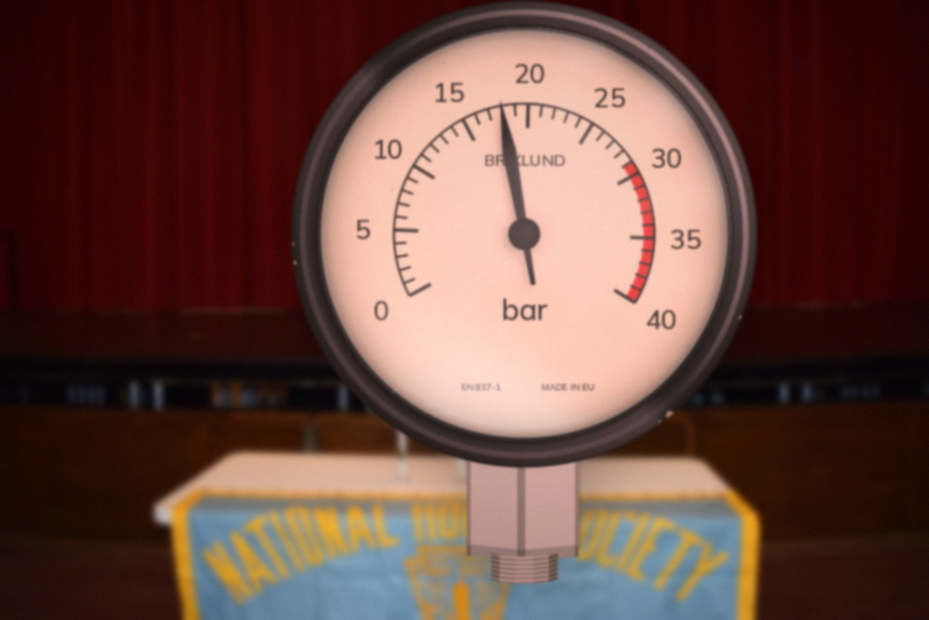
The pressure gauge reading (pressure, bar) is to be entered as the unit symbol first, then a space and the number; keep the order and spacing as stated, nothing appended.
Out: bar 18
